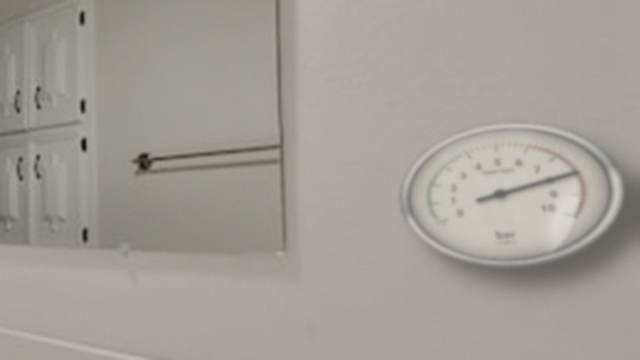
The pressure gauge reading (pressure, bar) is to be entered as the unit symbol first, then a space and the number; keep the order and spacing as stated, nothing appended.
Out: bar 8
